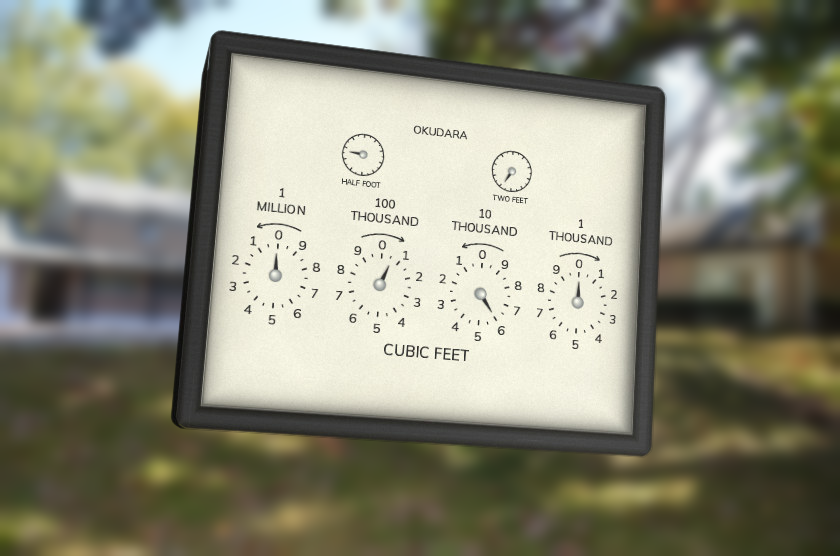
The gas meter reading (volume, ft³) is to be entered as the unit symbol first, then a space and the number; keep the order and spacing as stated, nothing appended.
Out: ft³ 6000
